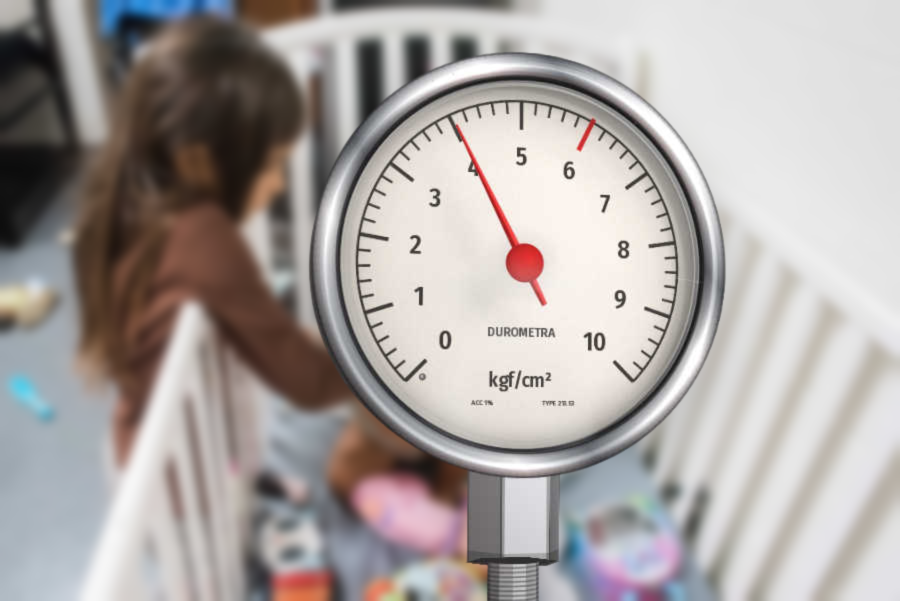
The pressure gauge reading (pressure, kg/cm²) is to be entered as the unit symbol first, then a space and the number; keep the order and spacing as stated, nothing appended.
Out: kg/cm² 4
